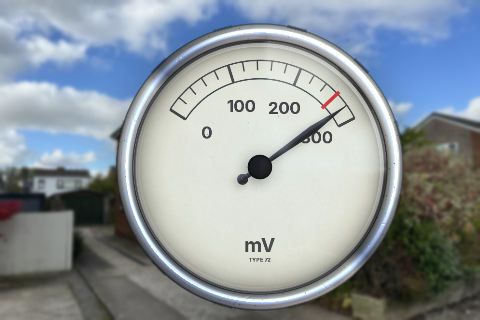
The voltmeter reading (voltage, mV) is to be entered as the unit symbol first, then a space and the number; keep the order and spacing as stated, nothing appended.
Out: mV 280
